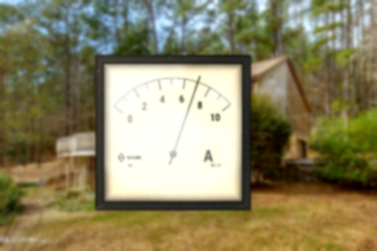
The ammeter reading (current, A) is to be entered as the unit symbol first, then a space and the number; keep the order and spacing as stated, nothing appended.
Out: A 7
